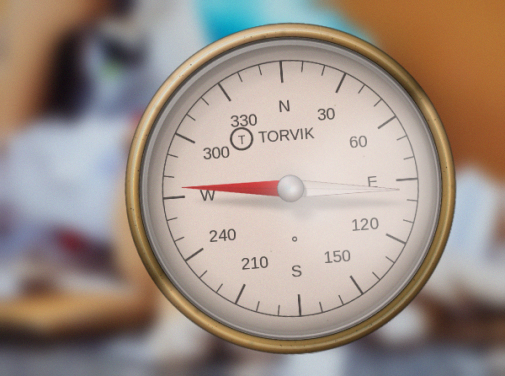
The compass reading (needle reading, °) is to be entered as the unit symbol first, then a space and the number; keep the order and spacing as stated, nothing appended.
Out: ° 275
